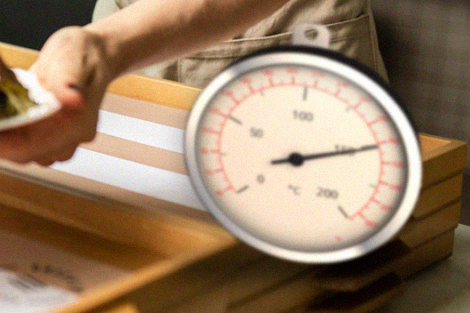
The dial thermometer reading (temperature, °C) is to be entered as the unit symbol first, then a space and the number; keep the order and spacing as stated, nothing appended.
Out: °C 150
